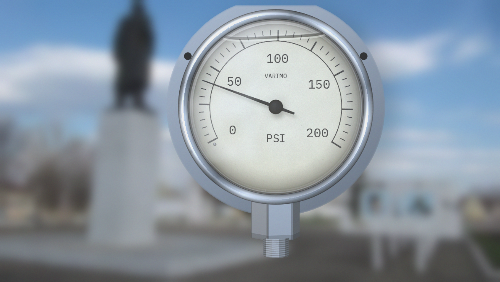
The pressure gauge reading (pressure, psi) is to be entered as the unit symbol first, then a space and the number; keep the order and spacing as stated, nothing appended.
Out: psi 40
